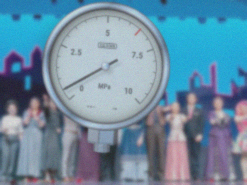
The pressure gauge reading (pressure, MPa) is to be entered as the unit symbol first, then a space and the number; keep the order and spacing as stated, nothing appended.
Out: MPa 0.5
